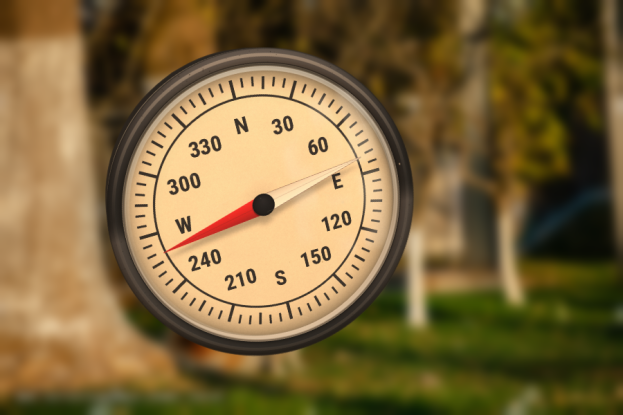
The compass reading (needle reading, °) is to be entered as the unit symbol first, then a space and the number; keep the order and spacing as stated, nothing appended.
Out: ° 260
